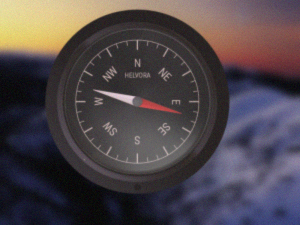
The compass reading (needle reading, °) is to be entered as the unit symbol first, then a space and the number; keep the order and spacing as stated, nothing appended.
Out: ° 105
